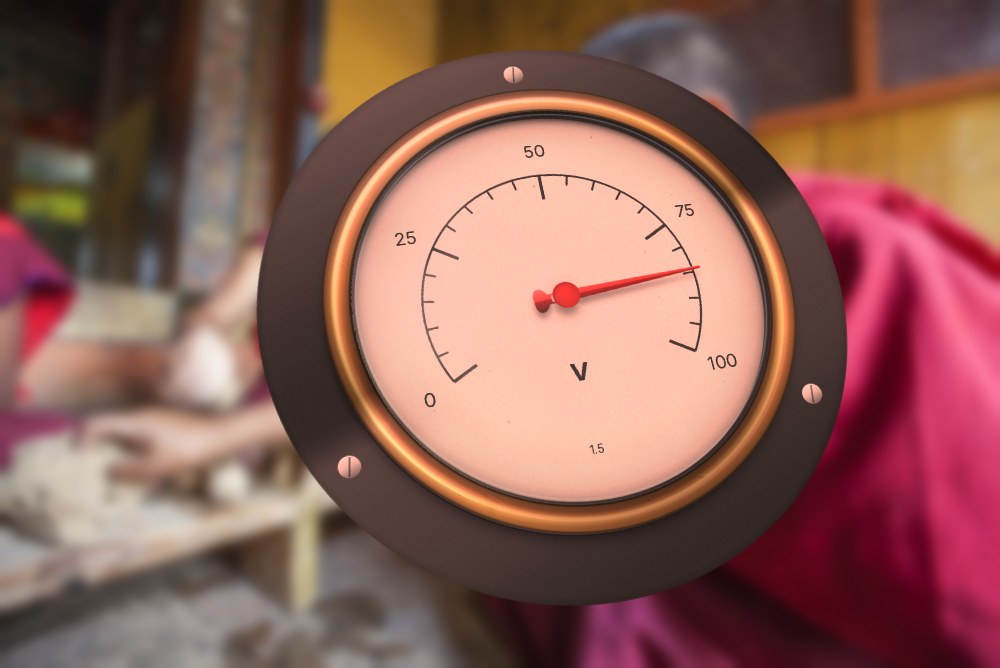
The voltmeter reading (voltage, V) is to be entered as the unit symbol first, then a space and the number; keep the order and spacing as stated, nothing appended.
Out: V 85
